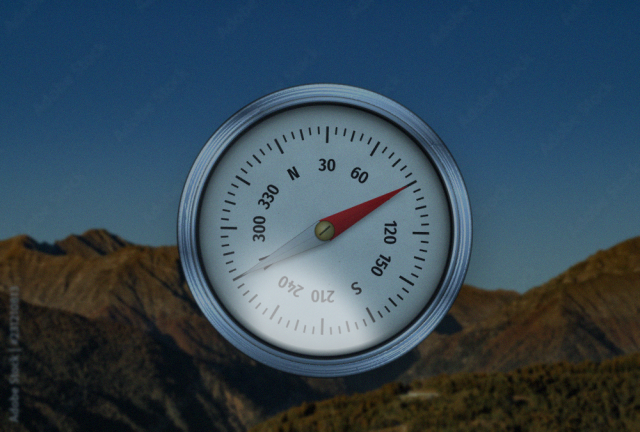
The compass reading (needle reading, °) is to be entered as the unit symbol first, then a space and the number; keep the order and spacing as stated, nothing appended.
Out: ° 90
